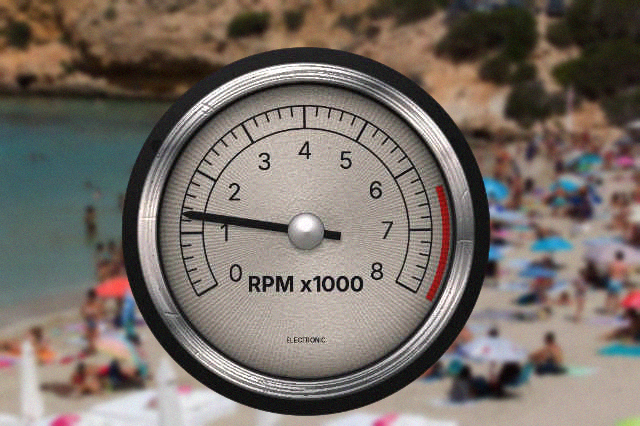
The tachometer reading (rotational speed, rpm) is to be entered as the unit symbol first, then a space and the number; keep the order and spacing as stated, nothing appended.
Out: rpm 1300
